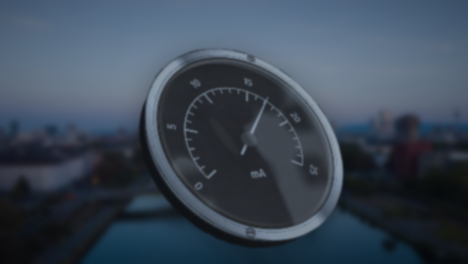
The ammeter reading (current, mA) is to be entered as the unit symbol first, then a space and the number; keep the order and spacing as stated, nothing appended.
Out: mA 17
